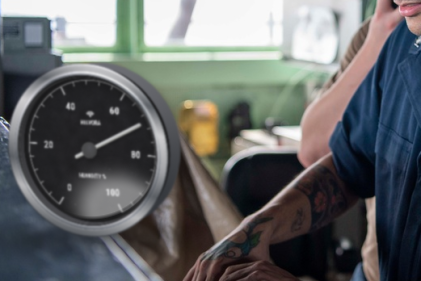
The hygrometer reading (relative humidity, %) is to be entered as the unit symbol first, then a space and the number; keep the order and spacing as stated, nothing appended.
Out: % 70
